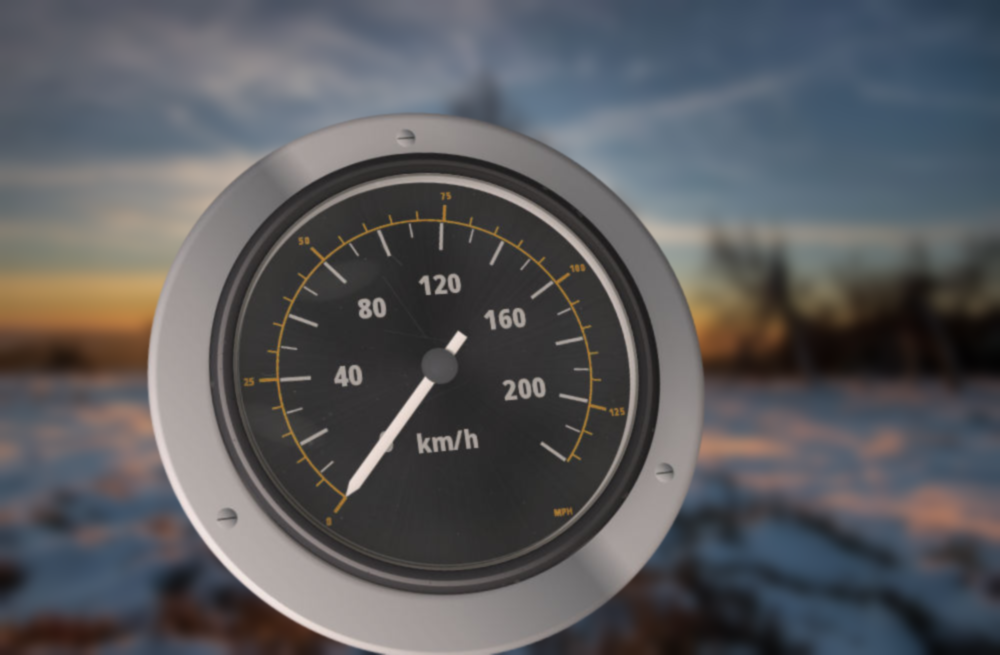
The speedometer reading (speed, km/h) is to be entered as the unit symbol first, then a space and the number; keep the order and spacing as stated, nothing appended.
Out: km/h 0
